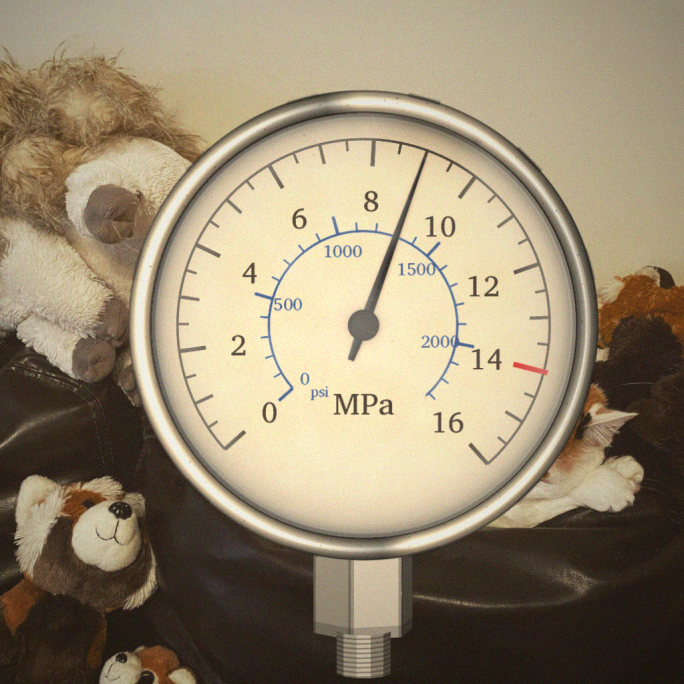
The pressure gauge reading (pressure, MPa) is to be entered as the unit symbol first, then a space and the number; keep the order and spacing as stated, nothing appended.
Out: MPa 9
